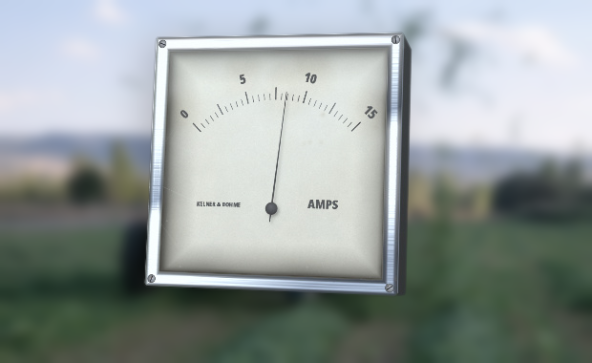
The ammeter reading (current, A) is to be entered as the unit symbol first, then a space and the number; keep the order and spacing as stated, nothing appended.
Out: A 8.5
